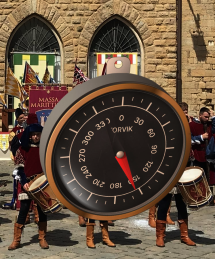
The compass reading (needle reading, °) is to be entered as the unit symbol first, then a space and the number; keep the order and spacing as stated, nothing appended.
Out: ° 155
